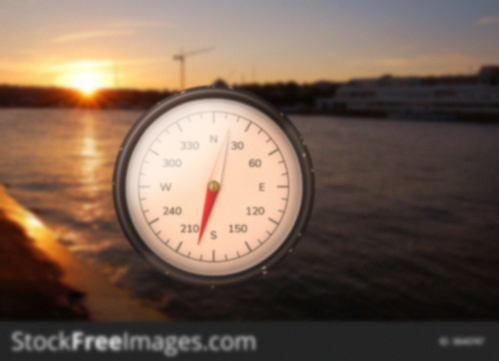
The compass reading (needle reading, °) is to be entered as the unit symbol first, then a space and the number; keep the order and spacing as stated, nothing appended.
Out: ° 195
